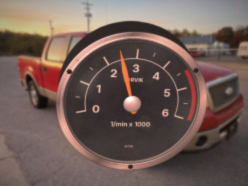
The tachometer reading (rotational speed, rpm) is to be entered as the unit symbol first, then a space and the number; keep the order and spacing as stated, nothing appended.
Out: rpm 2500
